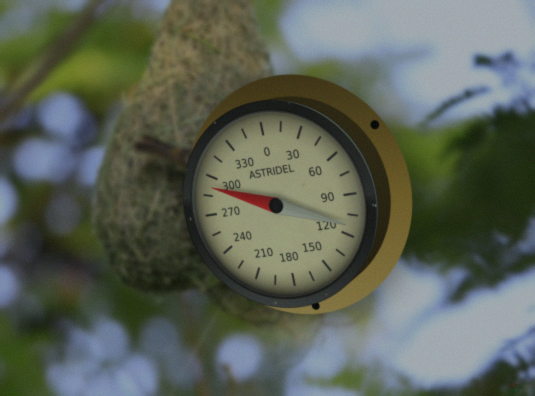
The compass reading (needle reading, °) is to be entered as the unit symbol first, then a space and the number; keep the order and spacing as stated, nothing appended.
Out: ° 292.5
